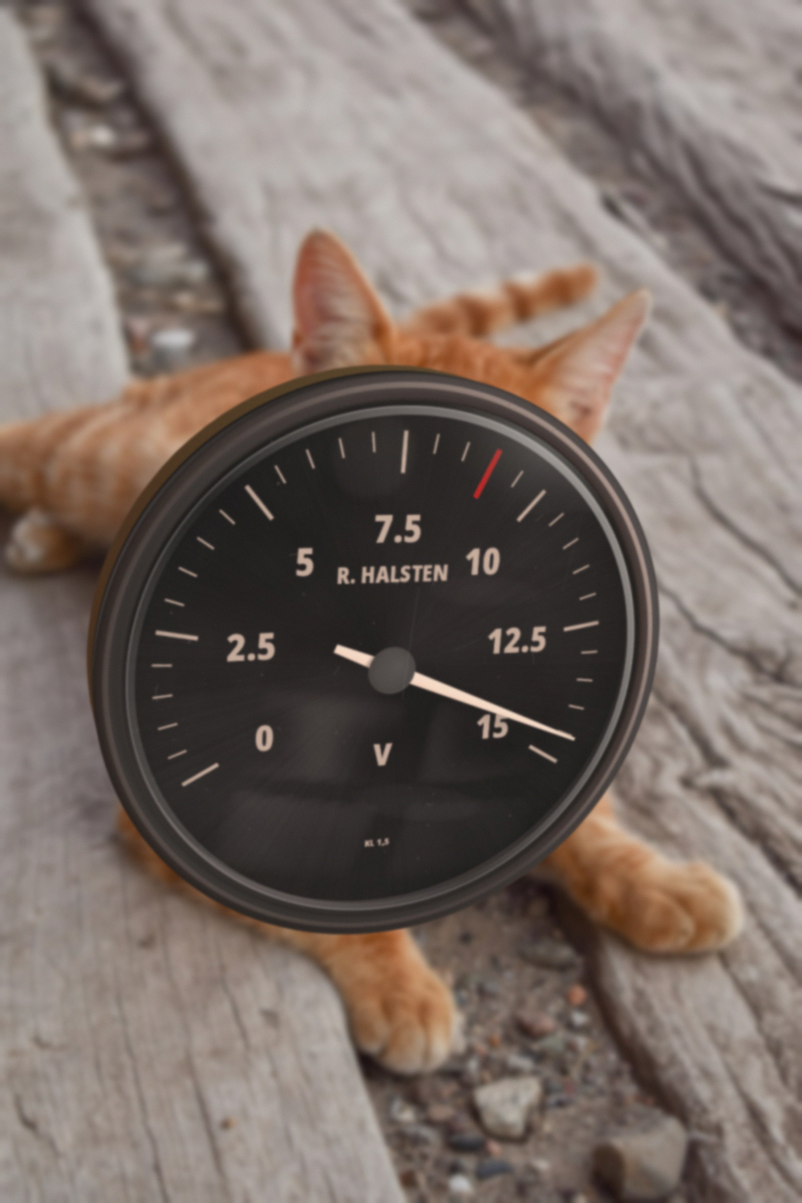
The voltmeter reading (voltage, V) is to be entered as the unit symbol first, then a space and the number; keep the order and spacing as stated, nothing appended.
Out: V 14.5
